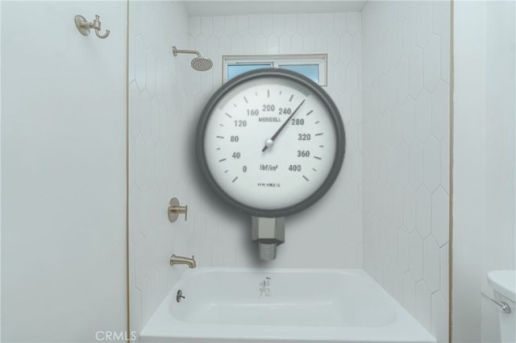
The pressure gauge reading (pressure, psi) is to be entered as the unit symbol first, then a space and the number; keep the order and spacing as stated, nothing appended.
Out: psi 260
